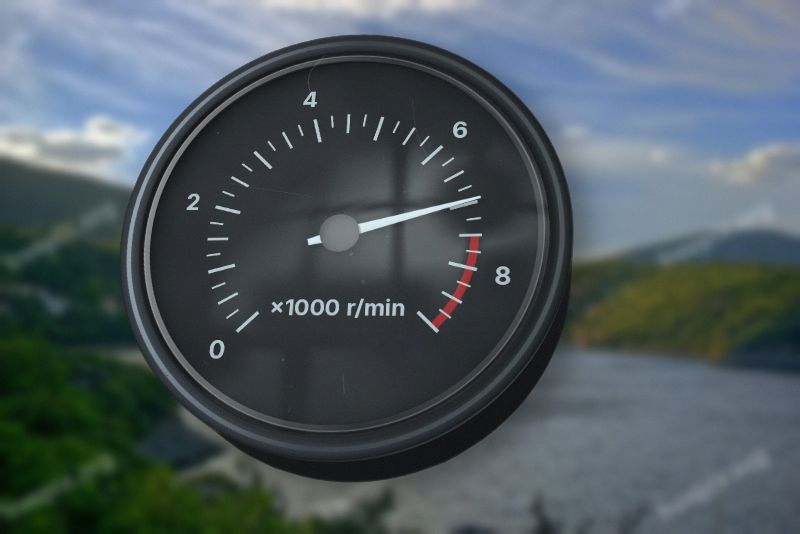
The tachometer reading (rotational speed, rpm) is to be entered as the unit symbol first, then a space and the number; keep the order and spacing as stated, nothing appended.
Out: rpm 7000
